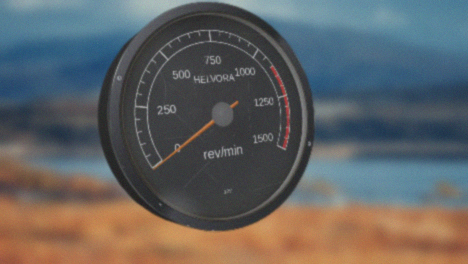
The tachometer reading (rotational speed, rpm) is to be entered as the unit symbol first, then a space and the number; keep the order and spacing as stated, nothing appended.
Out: rpm 0
